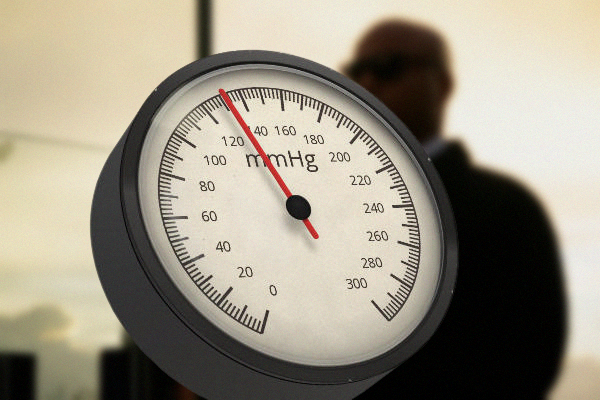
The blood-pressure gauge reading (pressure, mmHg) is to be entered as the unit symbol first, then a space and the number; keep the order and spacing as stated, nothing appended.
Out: mmHg 130
